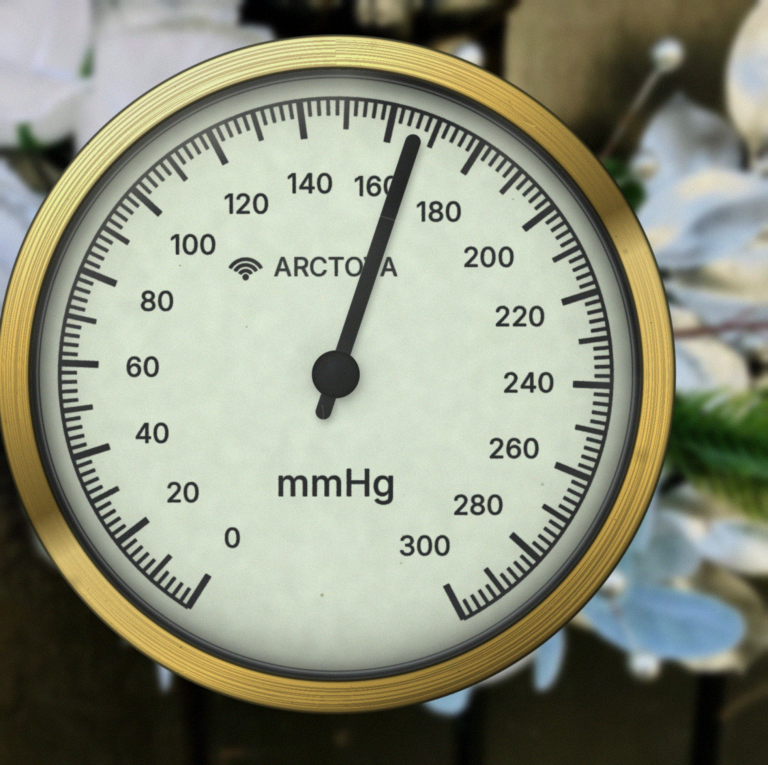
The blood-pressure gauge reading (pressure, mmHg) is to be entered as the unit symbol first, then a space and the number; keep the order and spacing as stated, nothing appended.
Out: mmHg 166
